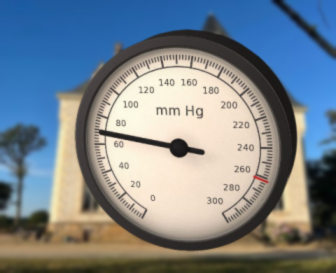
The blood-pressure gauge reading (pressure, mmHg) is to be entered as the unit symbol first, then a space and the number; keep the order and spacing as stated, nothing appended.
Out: mmHg 70
